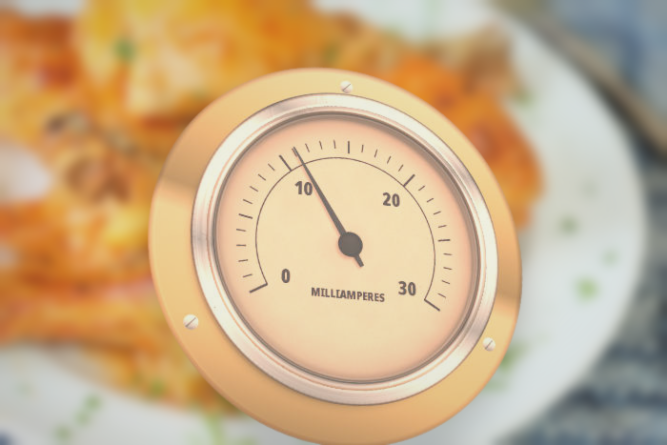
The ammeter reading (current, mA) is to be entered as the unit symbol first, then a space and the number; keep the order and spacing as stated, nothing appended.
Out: mA 11
